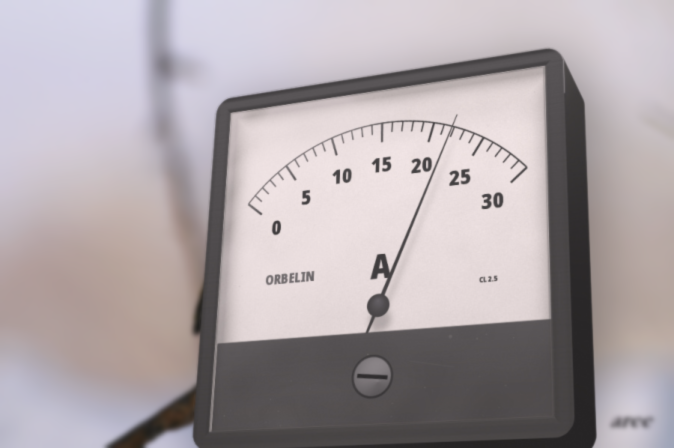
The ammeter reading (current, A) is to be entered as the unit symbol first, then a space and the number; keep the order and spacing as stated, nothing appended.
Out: A 22
